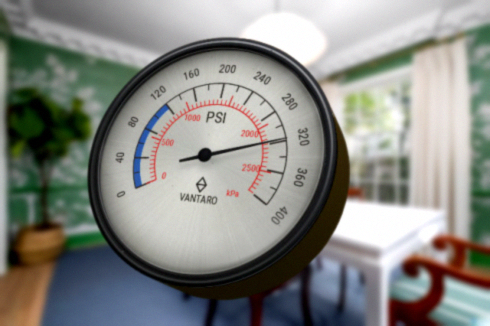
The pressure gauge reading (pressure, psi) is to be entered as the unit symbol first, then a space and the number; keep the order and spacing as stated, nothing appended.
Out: psi 320
